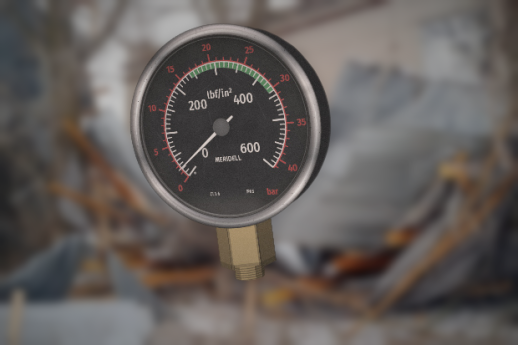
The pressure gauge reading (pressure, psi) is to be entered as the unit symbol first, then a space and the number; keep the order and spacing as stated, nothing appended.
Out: psi 20
